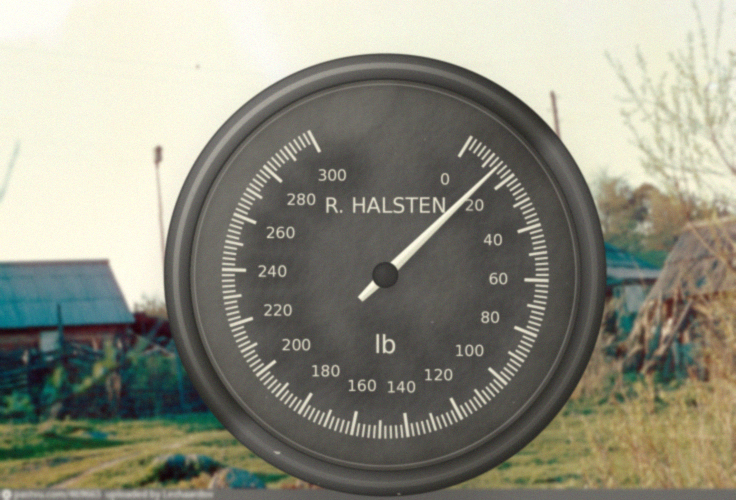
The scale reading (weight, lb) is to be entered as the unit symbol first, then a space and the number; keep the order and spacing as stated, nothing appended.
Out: lb 14
